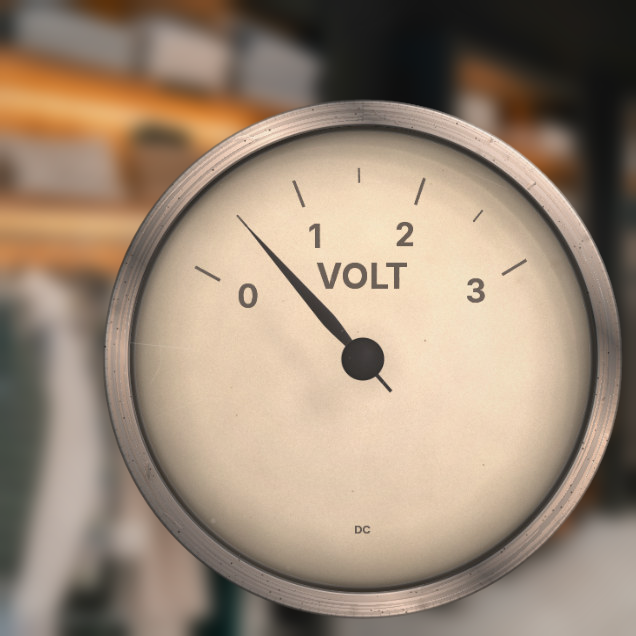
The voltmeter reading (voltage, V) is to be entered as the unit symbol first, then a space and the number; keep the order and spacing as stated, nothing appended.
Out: V 0.5
